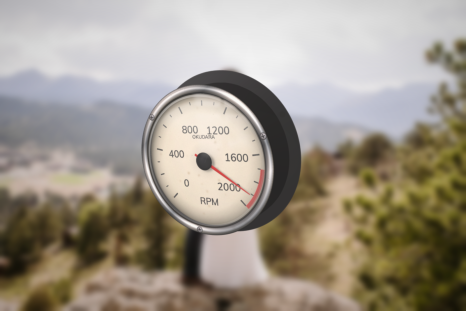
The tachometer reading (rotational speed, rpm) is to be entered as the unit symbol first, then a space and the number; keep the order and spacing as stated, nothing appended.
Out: rpm 1900
